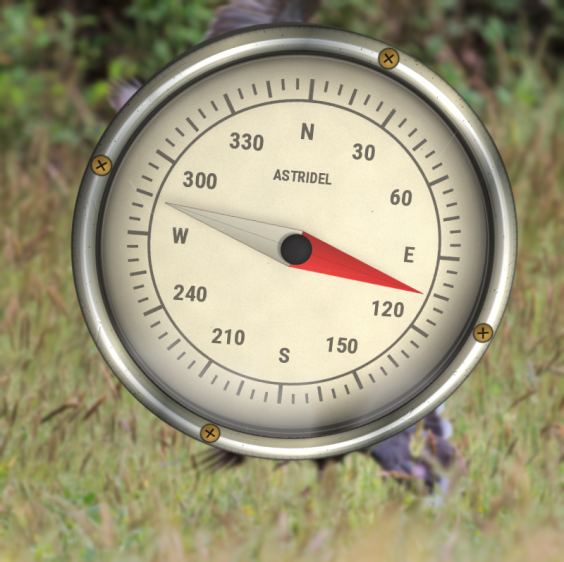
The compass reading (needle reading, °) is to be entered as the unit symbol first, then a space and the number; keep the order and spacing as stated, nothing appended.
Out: ° 105
